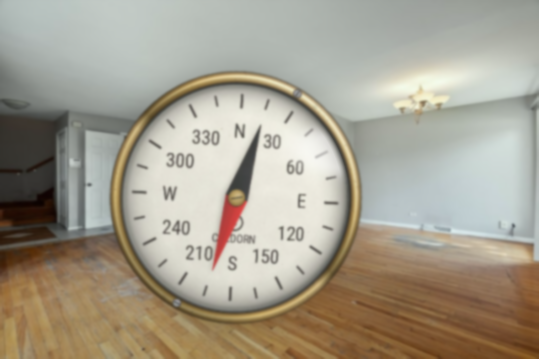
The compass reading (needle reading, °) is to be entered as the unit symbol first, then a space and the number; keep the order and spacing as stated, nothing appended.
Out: ° 195
